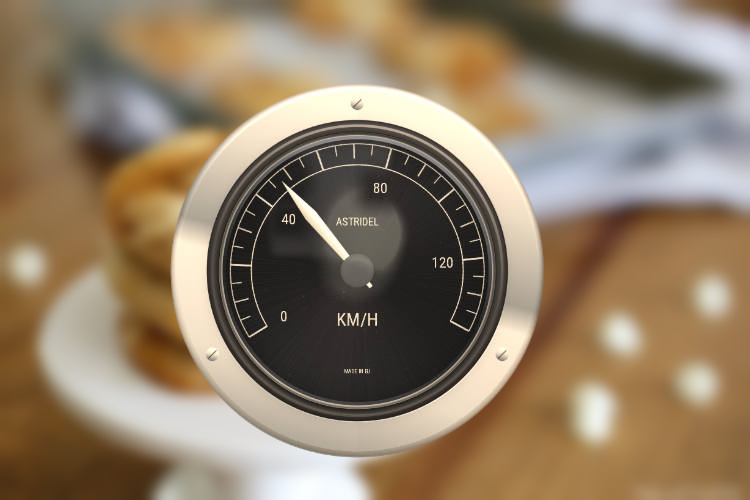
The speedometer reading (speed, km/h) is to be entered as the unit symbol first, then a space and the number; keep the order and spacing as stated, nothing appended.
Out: km/h 47.5
